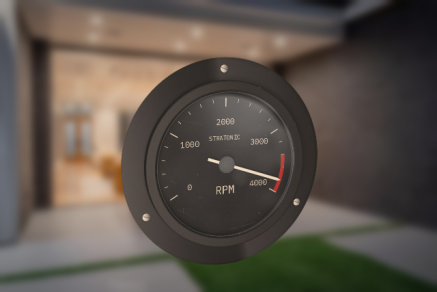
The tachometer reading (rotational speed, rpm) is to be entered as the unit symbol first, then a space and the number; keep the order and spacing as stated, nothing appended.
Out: rpm 3800
